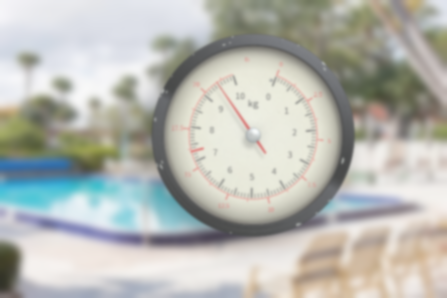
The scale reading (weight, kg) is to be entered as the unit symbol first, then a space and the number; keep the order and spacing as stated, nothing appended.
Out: kg 9.5
